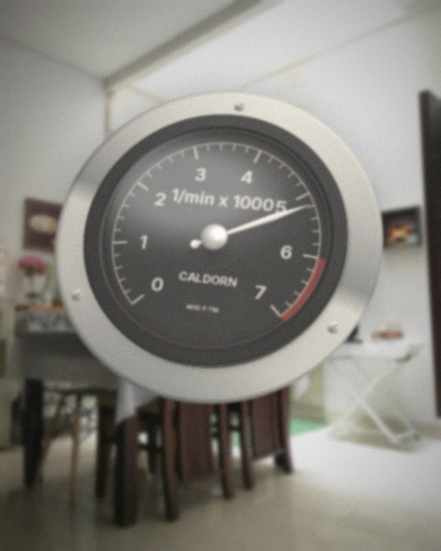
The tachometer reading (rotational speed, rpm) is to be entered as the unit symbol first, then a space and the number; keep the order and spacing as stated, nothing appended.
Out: rpm 5200
